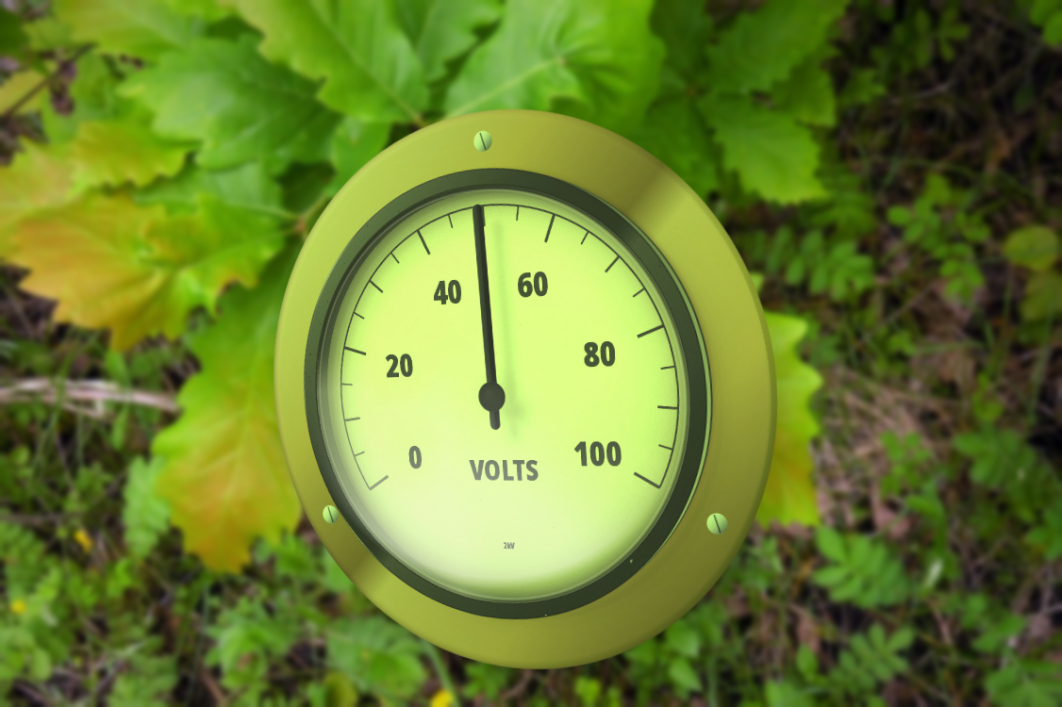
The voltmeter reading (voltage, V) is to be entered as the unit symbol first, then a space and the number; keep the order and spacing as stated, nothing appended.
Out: V 50
